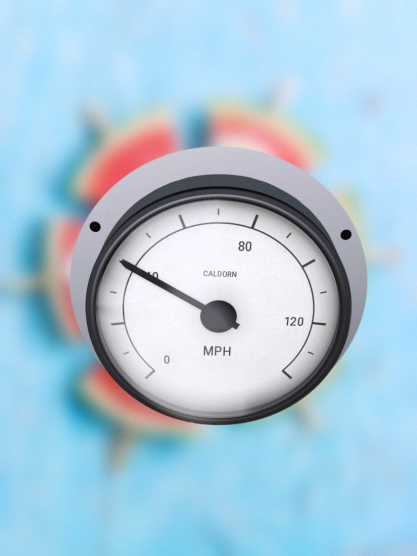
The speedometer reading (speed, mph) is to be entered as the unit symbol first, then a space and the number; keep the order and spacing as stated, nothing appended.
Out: mph 40
